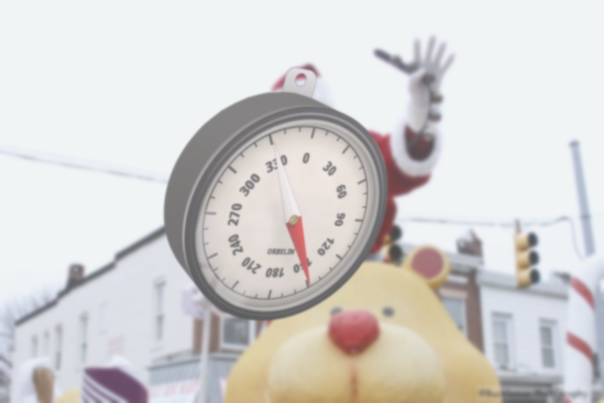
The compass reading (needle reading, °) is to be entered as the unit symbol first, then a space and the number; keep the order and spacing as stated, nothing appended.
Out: ° 150
